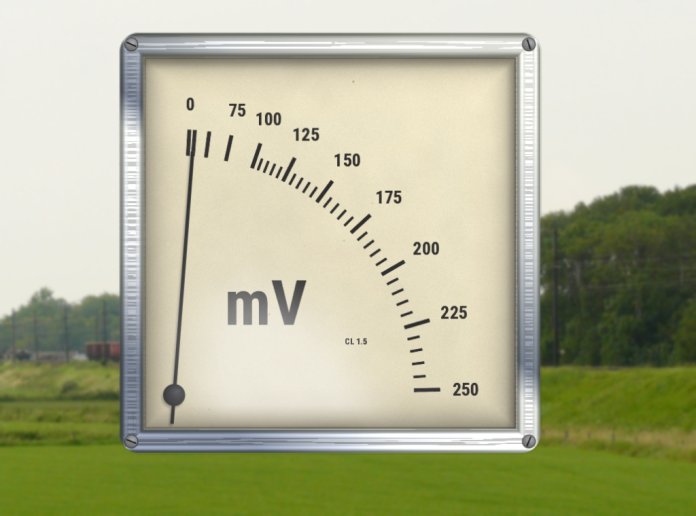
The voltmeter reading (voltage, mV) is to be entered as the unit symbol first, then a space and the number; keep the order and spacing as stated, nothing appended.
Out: mV 25
